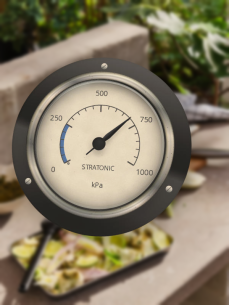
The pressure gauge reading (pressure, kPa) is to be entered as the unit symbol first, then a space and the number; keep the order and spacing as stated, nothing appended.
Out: kPa 700
